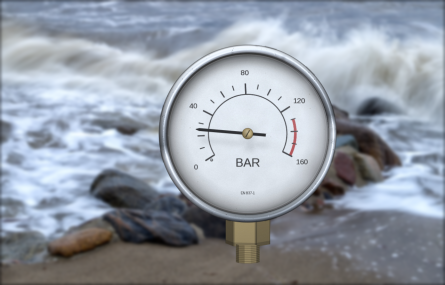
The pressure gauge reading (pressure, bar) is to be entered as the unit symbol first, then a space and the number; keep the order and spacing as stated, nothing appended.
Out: bar 25
